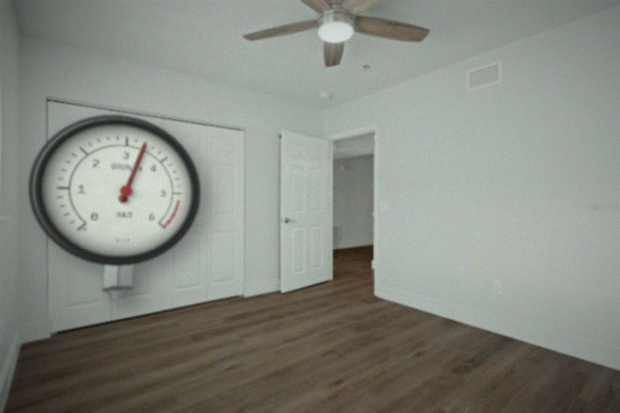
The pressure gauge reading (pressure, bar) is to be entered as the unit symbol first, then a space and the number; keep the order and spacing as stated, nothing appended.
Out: bar 3.4
